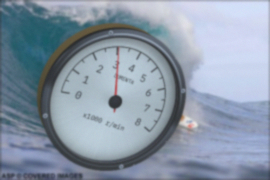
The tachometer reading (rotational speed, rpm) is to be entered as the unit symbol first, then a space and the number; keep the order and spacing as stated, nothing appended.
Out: rpm 3000
